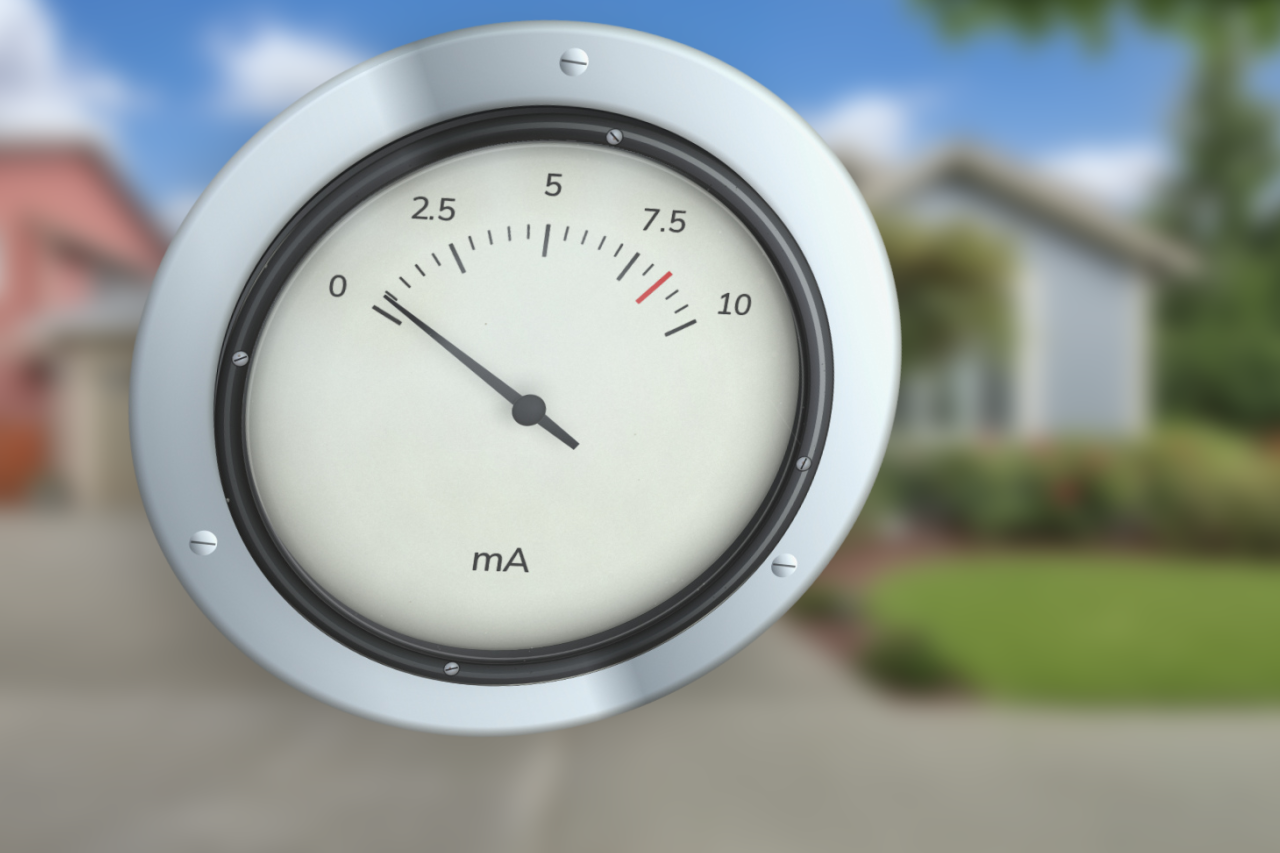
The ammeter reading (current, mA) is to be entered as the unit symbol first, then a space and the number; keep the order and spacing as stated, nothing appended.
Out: mA 0.5
